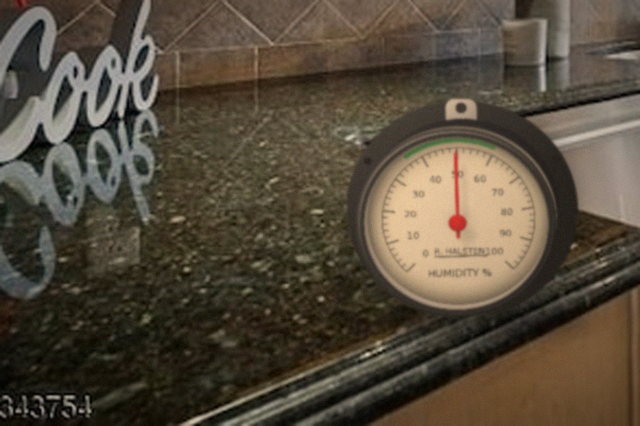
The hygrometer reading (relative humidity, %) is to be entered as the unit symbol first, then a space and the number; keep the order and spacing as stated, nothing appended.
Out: % 50
